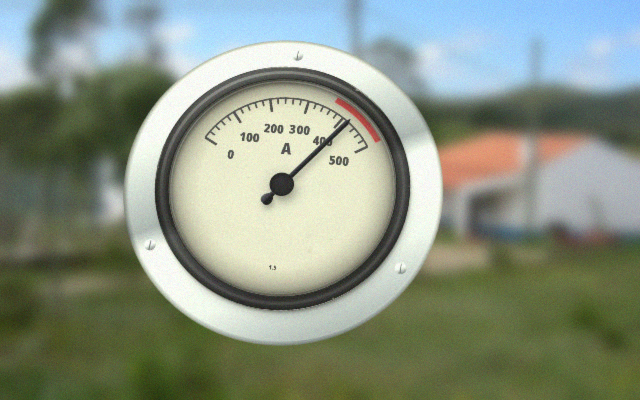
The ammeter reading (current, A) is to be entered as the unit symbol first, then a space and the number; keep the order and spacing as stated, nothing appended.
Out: A 420
